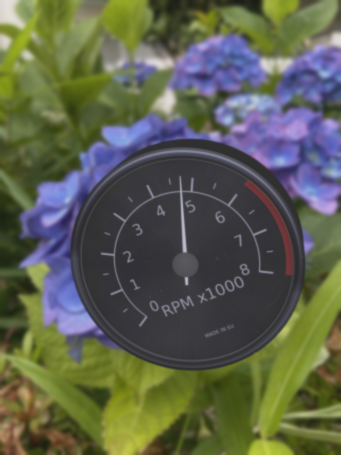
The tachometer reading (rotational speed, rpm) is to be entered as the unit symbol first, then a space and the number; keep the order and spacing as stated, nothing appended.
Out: rpm 4750
